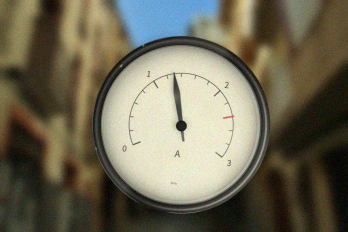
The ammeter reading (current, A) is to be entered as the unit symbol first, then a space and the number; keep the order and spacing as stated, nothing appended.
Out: A 1.3
